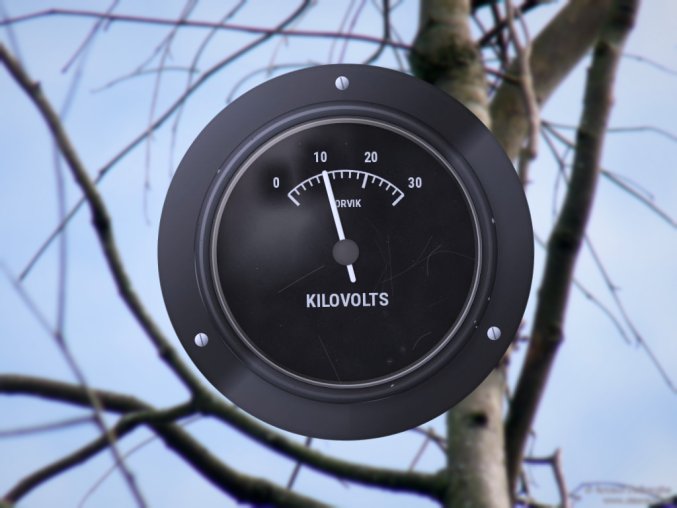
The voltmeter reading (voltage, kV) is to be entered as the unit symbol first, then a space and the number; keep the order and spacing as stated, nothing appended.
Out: kV 10
